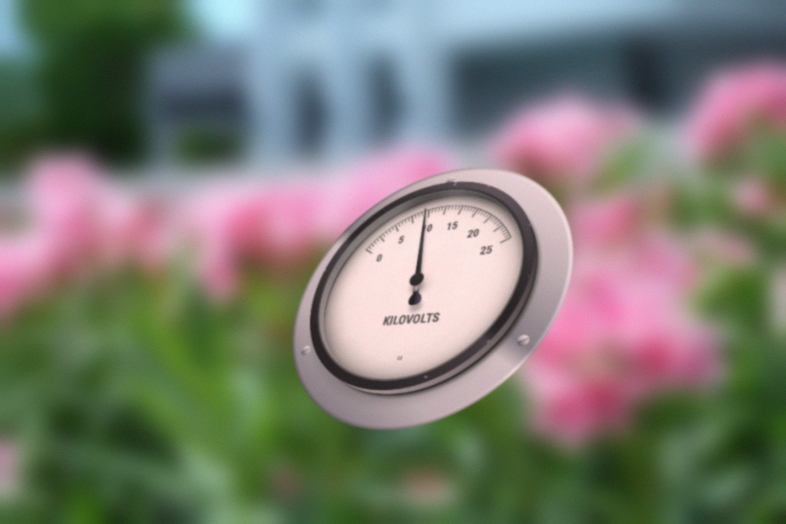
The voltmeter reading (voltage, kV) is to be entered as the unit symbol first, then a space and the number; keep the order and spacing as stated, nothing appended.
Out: kV 10
